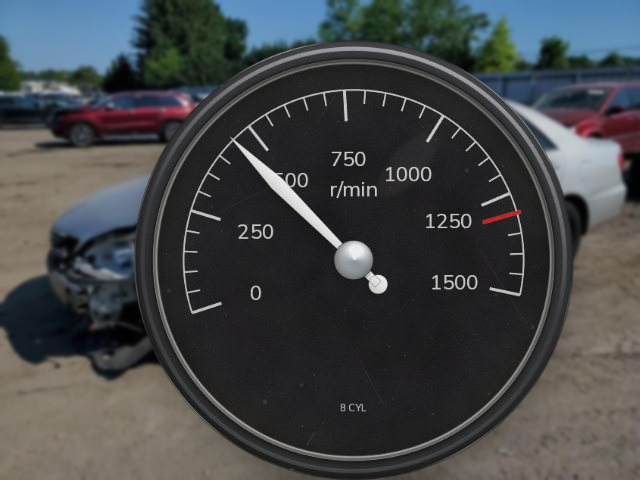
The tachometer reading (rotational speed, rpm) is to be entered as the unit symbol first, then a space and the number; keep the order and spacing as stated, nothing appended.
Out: rpm 450
